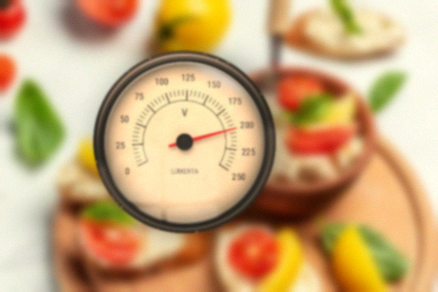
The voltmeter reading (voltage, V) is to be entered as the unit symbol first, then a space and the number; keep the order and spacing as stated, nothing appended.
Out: V 200
